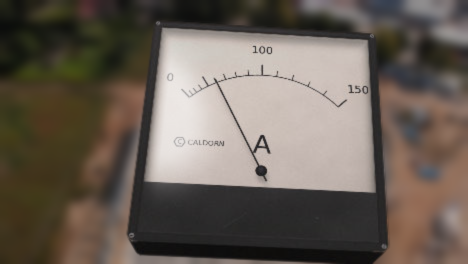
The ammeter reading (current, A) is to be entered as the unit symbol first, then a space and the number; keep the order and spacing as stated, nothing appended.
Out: A 60
